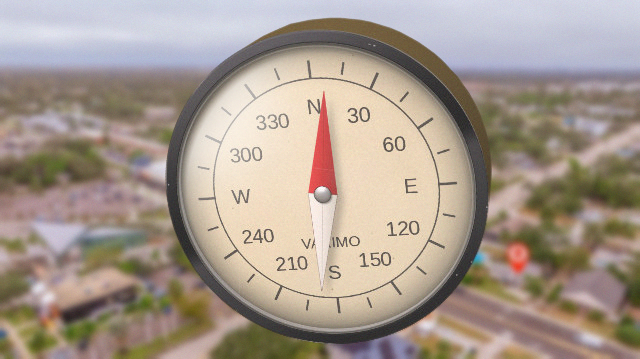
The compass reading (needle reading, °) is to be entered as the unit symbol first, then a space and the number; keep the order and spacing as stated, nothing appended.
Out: ° 7.5
